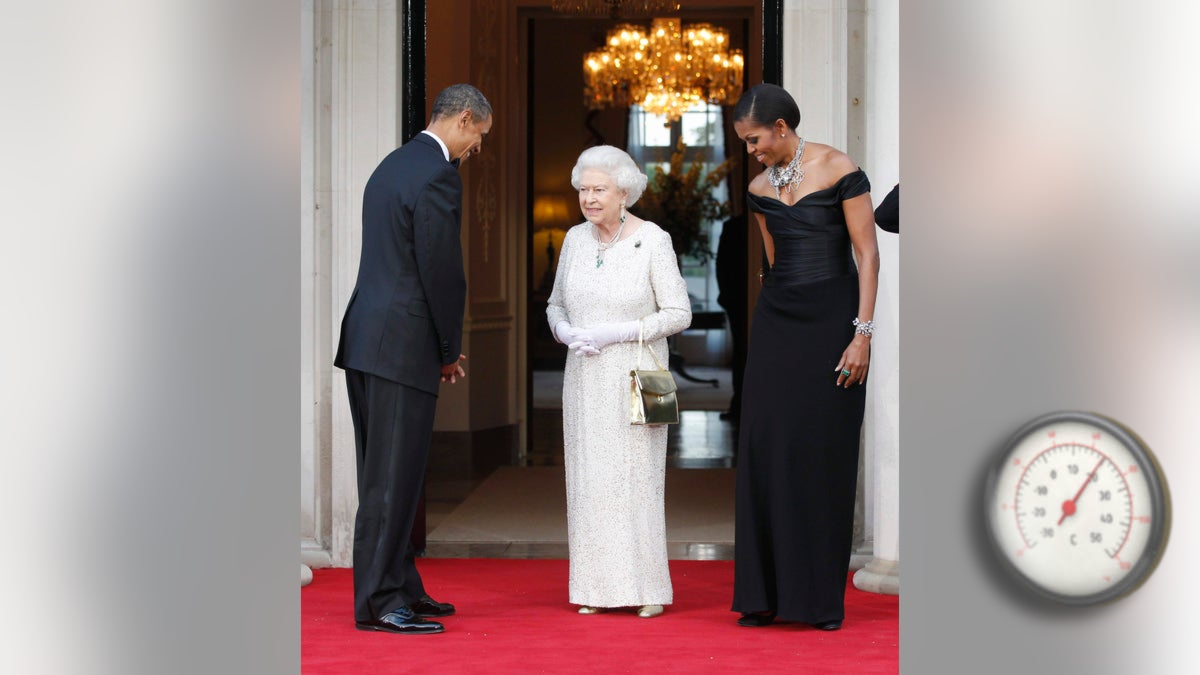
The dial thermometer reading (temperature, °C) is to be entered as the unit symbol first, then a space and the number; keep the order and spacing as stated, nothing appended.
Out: °C 20
